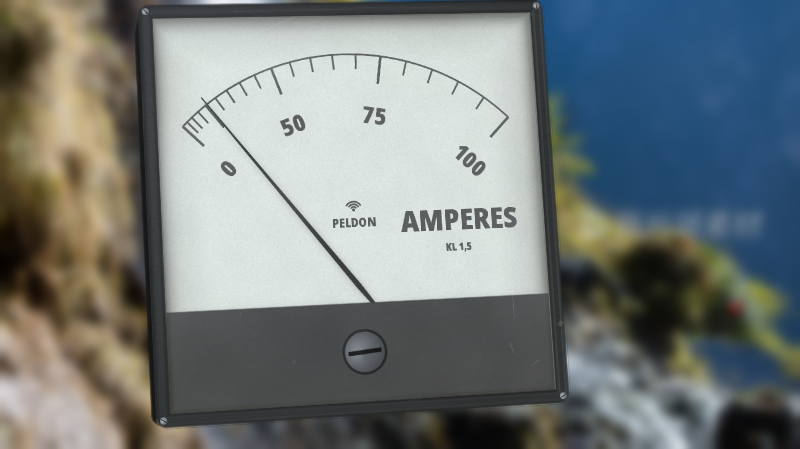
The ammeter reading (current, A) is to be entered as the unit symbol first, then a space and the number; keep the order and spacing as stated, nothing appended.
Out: A 25
